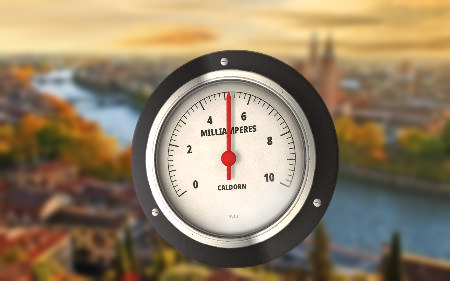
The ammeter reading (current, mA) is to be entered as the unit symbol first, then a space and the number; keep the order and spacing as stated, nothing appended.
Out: mA 5.2
